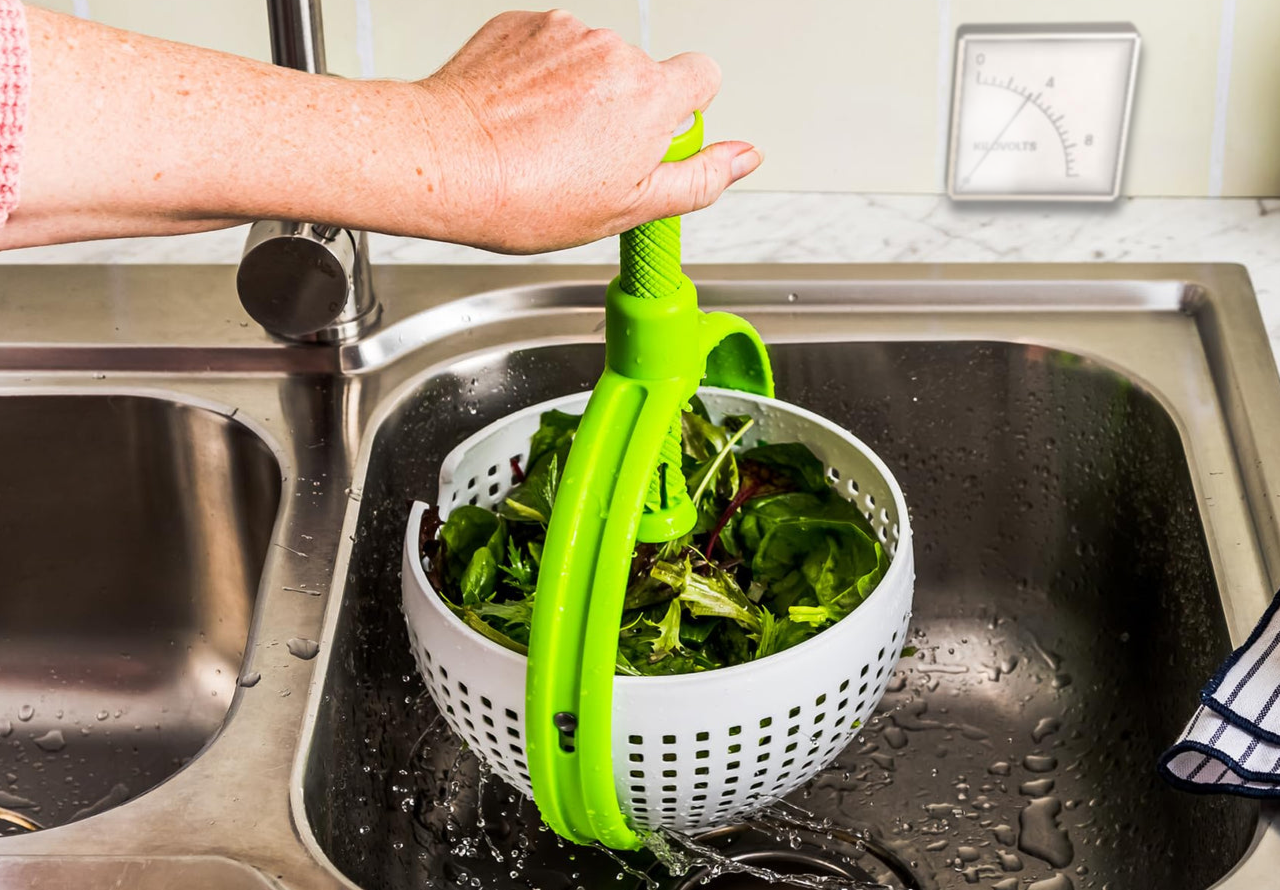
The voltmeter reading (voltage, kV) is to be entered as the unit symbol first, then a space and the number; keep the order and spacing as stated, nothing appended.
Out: kV 3.5
